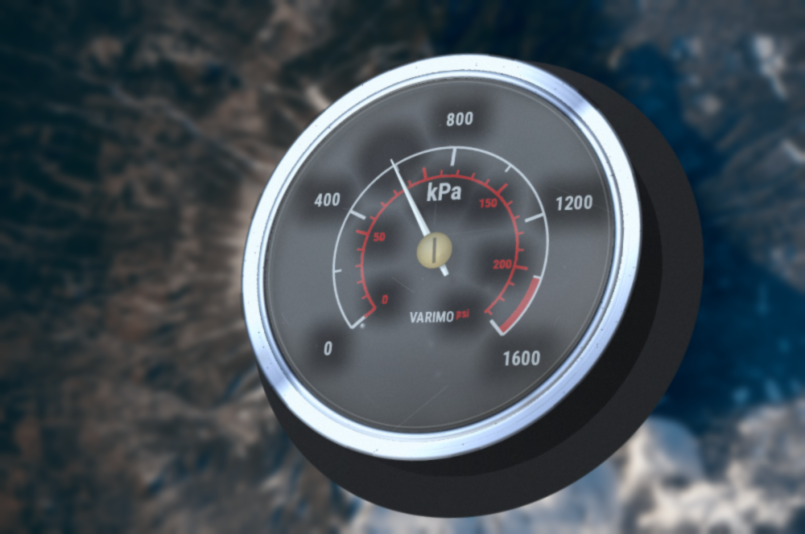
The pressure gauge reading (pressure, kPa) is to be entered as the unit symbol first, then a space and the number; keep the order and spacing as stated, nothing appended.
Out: kPa 600
